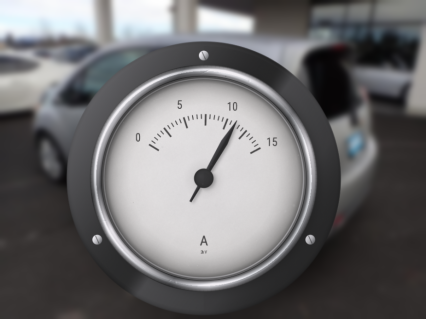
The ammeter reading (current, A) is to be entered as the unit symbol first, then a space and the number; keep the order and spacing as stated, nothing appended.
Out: A 11
